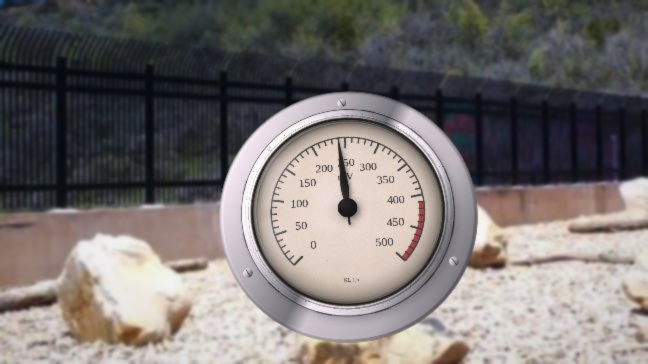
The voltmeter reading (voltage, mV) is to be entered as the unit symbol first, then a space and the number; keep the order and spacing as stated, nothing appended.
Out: mV 240
